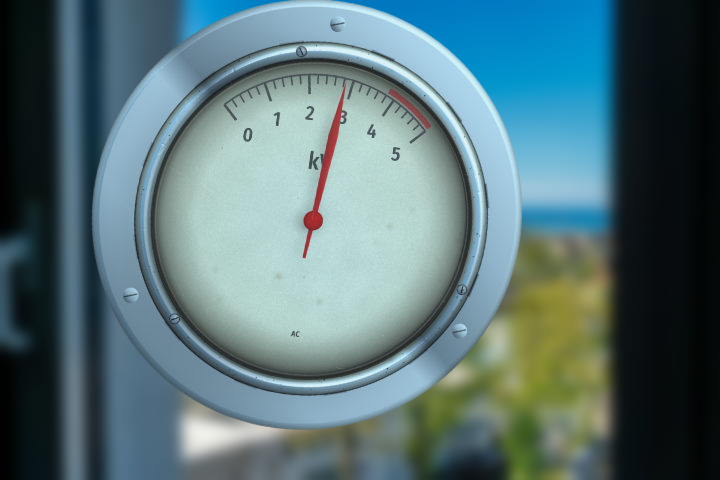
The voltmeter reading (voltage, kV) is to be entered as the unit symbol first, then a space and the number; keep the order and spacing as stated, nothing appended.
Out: kV 2.8
